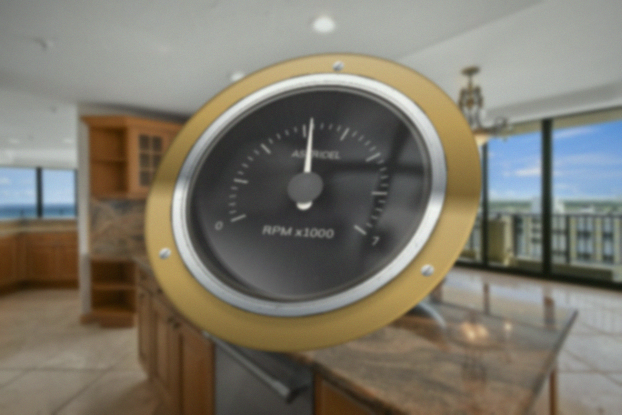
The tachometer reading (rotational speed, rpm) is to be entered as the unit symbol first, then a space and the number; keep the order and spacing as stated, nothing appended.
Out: rpm 3200
